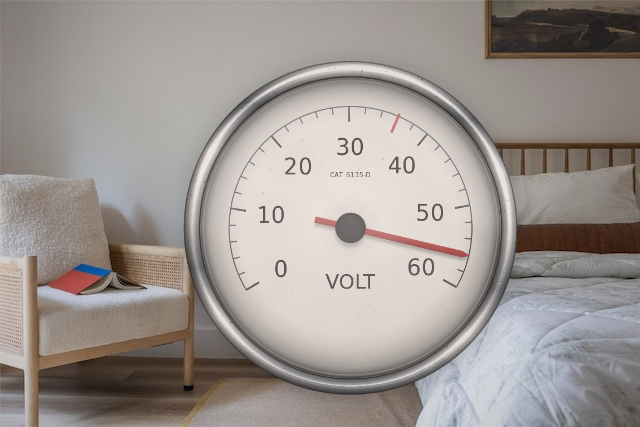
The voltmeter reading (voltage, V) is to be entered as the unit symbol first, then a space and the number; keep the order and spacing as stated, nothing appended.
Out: V 56
